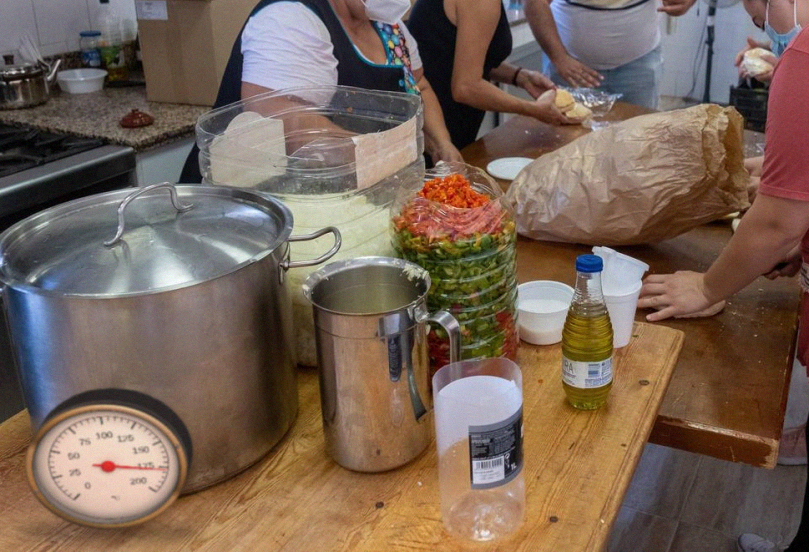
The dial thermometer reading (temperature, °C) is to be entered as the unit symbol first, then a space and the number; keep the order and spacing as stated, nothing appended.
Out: °C 175
